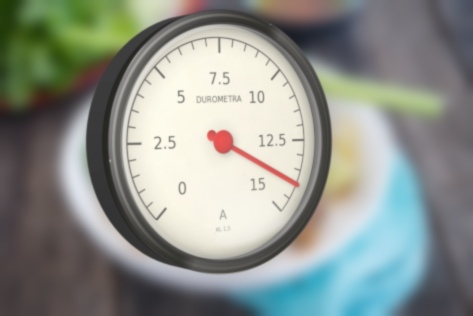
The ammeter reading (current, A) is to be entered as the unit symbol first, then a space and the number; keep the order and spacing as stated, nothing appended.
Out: A 14
